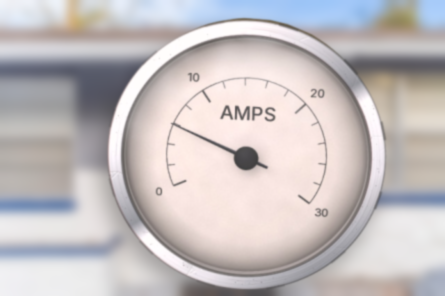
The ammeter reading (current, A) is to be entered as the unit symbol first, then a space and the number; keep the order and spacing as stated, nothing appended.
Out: A 6
